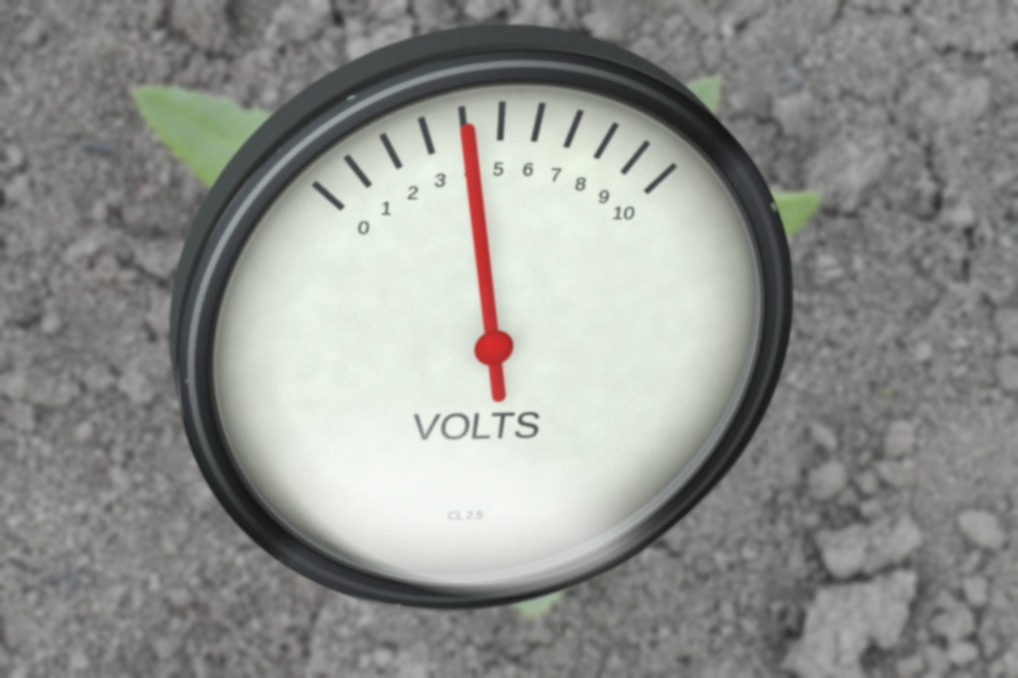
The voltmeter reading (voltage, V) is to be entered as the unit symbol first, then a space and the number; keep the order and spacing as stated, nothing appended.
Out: V 4
